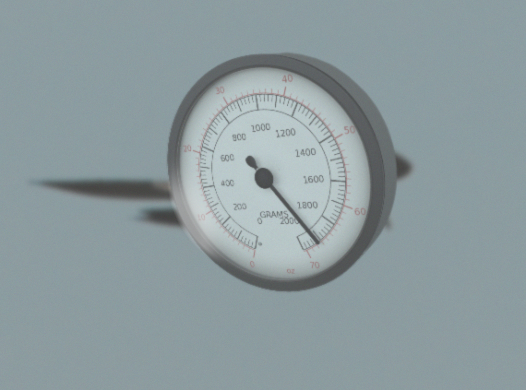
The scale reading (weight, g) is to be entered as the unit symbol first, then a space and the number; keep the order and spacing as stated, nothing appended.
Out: g 1900
